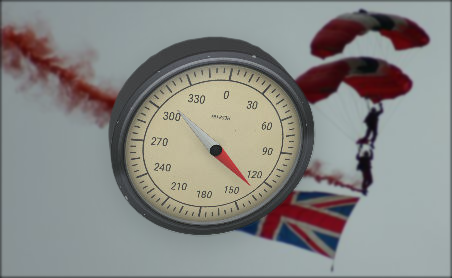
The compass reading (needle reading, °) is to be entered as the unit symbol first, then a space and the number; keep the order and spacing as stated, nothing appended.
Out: ° 130
